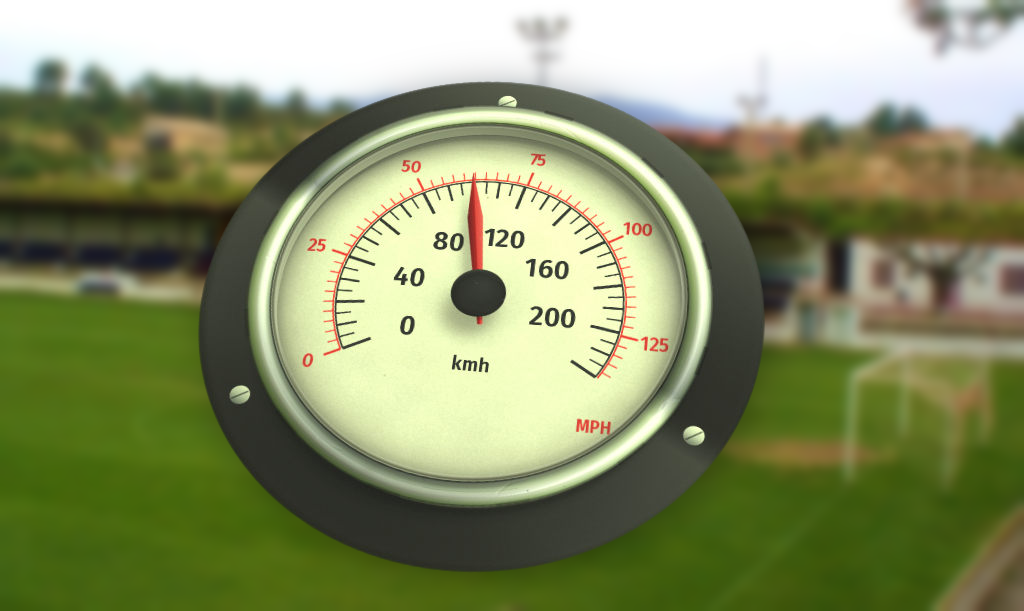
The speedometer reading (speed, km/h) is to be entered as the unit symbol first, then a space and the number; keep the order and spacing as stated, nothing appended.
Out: km/h 100
